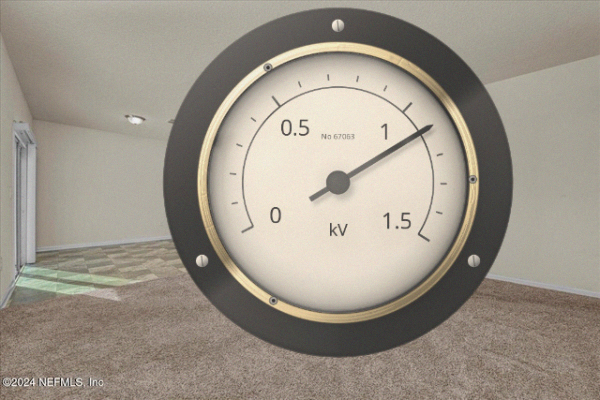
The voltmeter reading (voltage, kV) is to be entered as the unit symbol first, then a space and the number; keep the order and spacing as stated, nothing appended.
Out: kV 1.1
